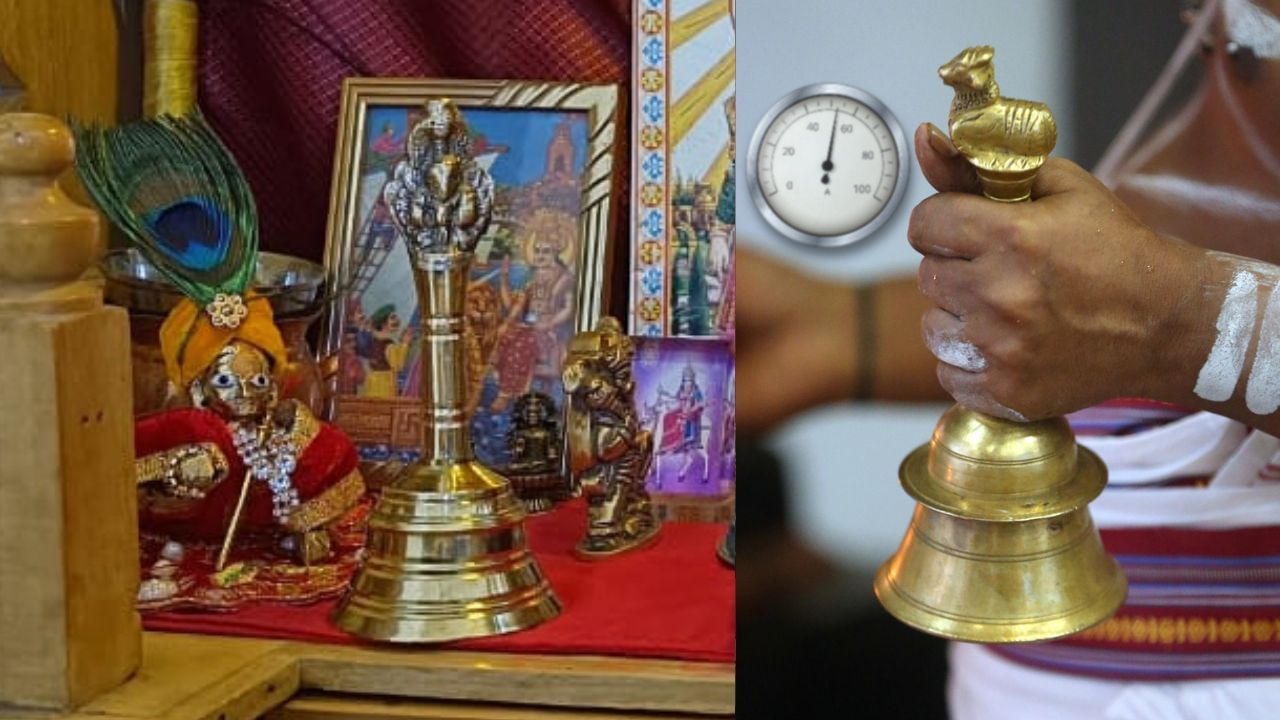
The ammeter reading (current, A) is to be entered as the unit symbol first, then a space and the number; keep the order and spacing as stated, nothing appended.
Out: A 52.5
